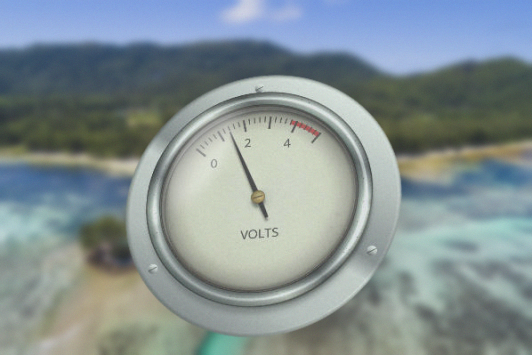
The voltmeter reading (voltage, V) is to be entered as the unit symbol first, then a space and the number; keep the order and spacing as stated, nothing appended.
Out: V 1.4
